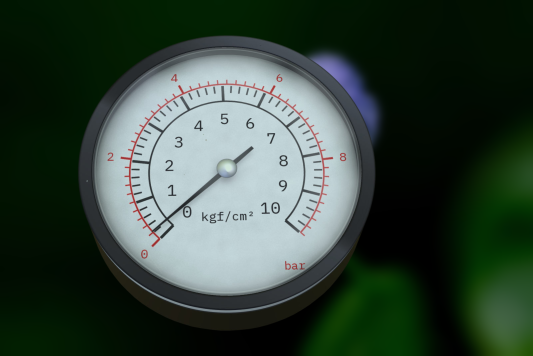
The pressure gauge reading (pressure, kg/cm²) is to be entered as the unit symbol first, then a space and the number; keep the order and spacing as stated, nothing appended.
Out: kg/cm² 0.2
